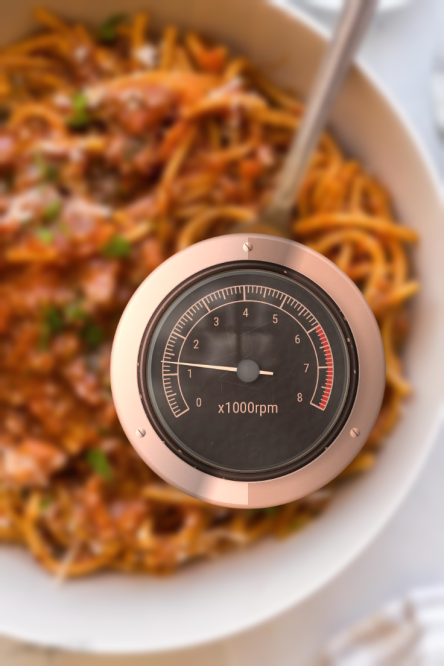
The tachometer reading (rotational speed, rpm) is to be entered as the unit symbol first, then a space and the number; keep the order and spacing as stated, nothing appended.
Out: rpm 1300
